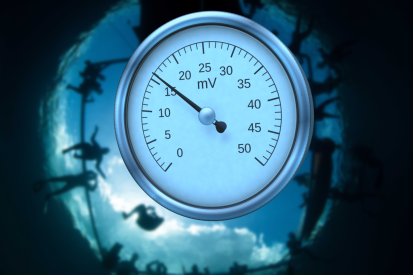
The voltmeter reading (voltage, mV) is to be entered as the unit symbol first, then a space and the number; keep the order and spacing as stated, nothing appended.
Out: mV 16
